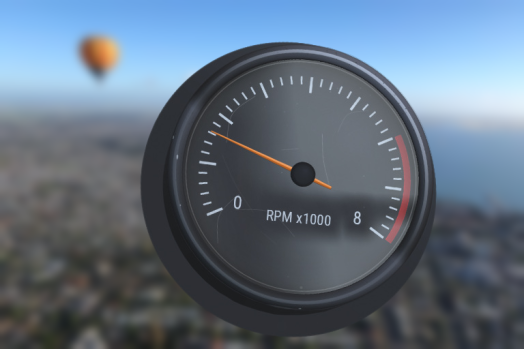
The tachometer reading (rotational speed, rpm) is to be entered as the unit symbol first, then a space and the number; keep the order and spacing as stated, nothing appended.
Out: rpm 1600
